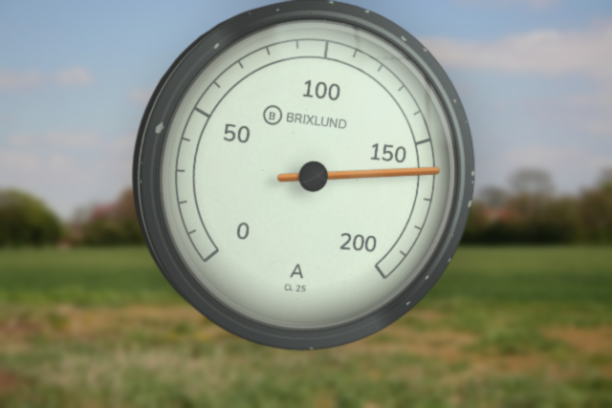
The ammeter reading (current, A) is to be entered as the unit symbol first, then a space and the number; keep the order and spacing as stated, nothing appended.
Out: A 160
